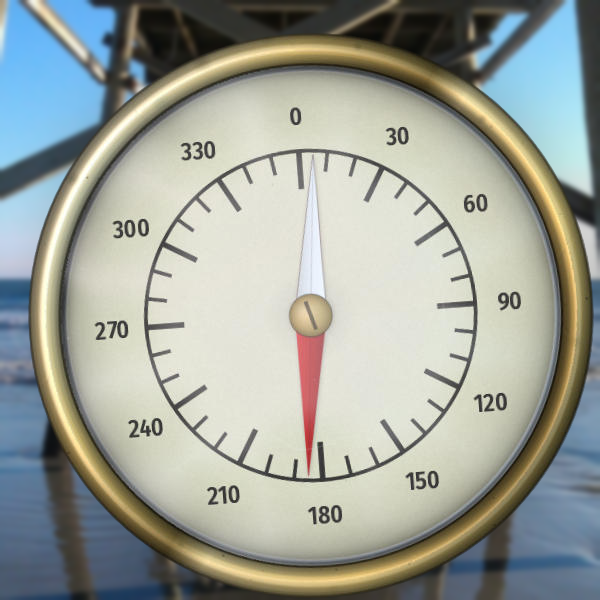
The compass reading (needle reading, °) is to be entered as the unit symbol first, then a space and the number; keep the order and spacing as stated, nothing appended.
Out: ° 185
